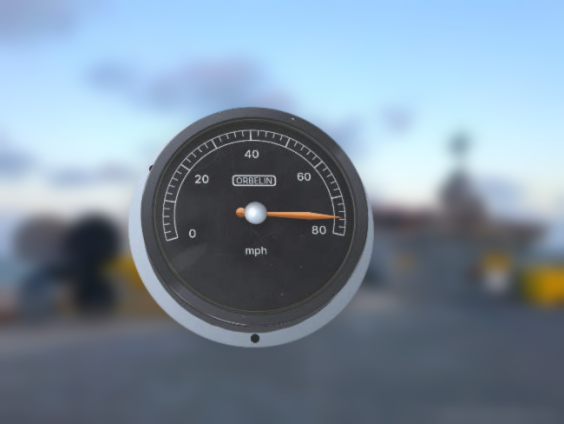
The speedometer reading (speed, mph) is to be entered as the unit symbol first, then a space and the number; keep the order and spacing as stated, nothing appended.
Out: mph 76
